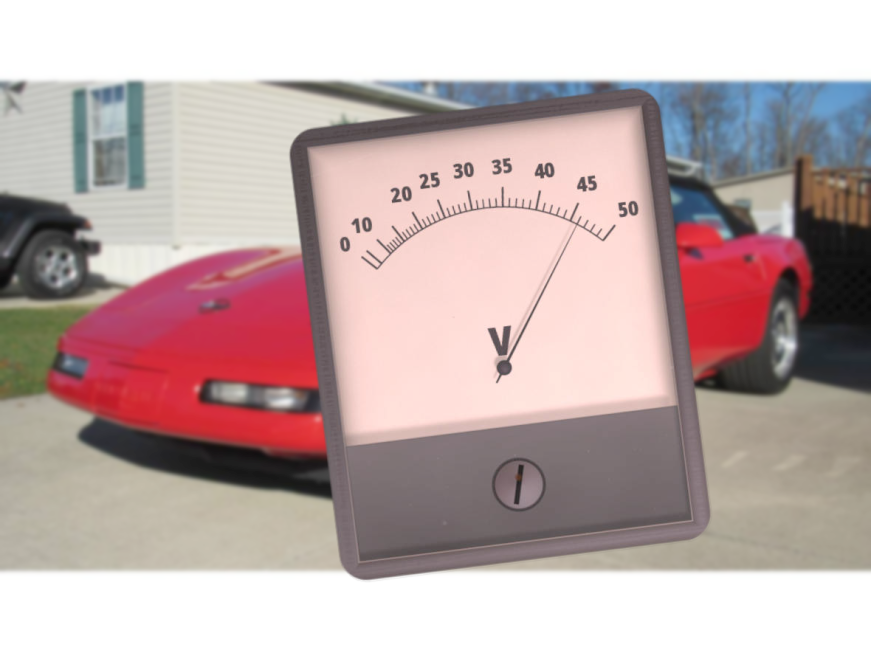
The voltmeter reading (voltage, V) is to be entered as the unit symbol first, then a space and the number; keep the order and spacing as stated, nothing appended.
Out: V 46
